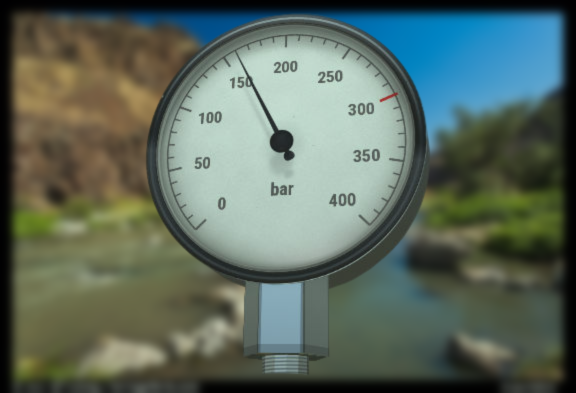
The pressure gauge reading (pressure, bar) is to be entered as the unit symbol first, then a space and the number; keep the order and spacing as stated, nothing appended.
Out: bar 160
